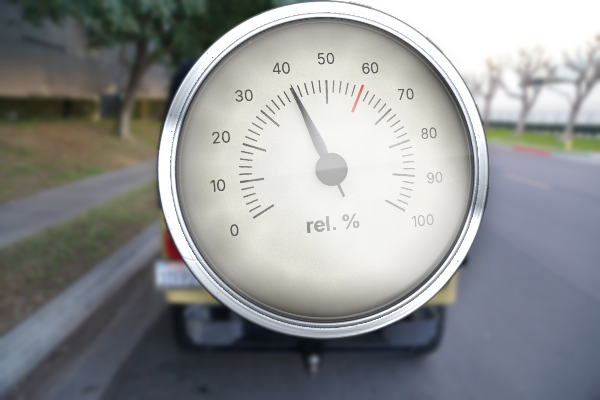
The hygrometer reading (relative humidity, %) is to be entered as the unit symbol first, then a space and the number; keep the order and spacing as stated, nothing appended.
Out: % 40
